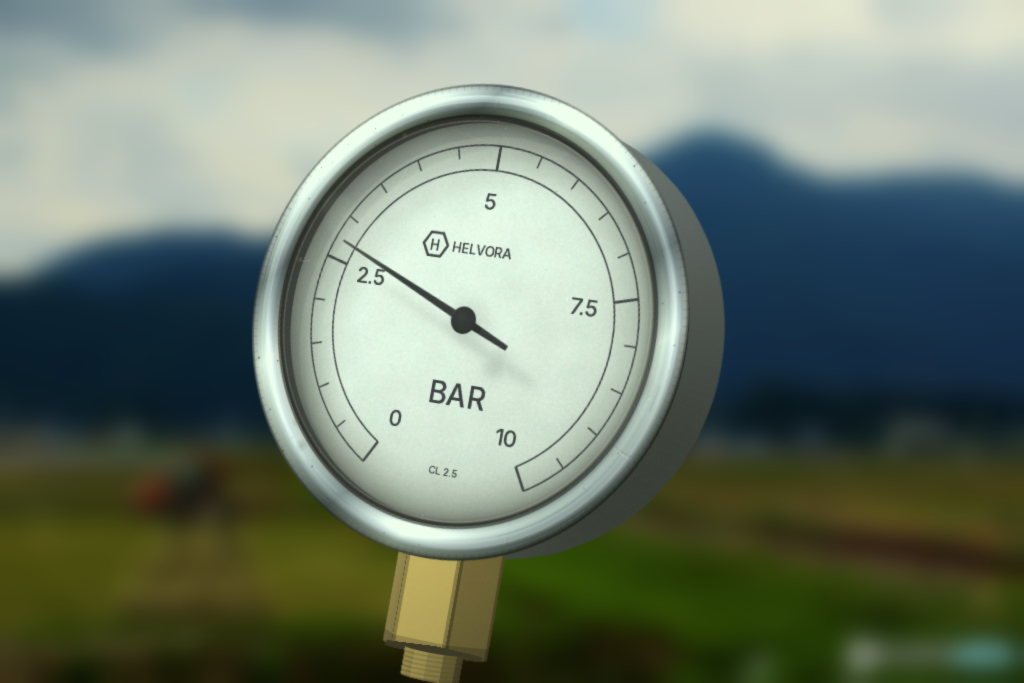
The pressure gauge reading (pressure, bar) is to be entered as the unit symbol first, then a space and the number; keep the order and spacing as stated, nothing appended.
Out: bar 2.75
